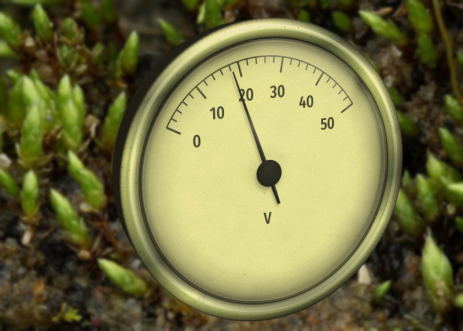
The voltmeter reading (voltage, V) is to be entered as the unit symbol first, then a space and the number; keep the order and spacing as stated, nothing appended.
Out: V 18
